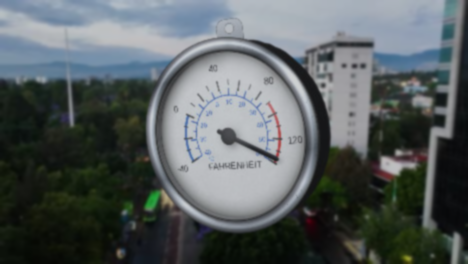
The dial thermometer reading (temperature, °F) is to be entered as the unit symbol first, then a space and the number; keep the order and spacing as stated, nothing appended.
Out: °F 135
